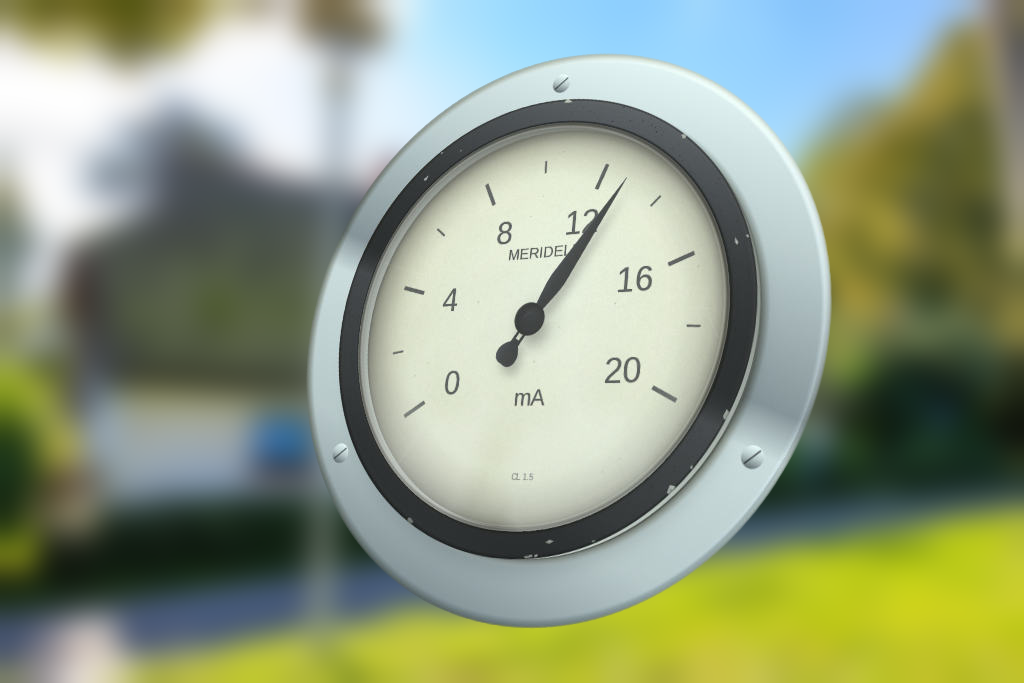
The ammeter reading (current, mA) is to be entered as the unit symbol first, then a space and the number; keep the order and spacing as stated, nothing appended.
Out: mA 13
